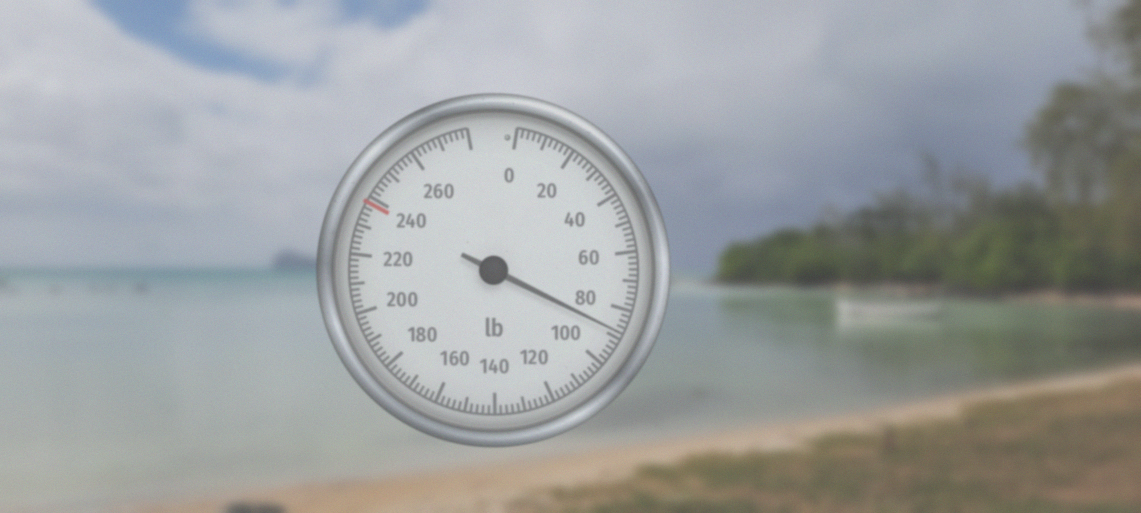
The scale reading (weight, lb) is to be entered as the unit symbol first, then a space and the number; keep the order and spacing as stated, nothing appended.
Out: lb 88
